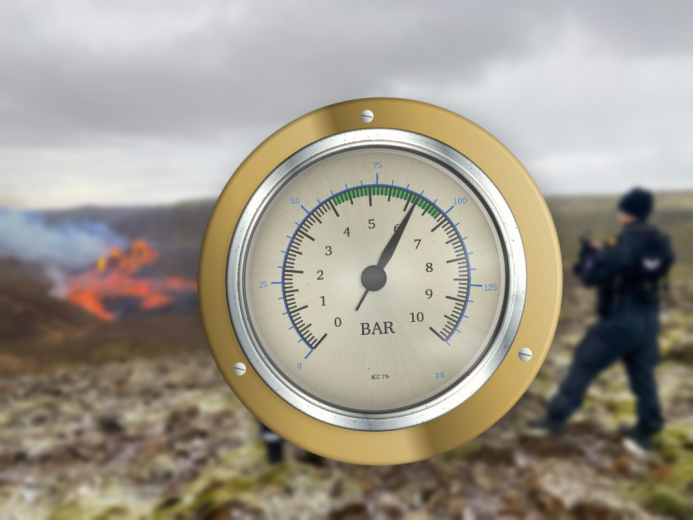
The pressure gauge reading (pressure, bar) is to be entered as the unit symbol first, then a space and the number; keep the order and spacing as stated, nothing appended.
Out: bar 6.2
